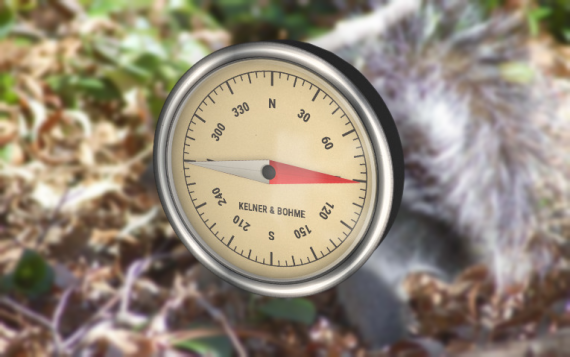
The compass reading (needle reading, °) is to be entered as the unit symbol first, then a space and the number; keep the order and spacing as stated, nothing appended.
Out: ° 90
